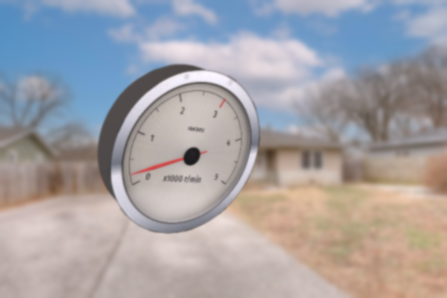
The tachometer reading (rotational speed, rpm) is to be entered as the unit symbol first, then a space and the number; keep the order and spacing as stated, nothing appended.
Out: rpm 250
